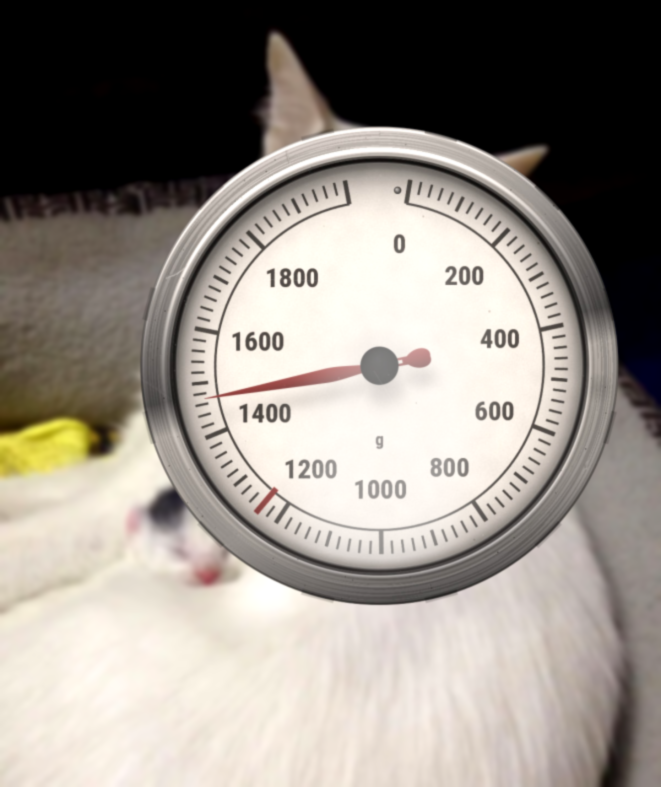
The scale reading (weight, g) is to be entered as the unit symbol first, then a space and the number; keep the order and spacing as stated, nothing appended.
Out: g 1470
